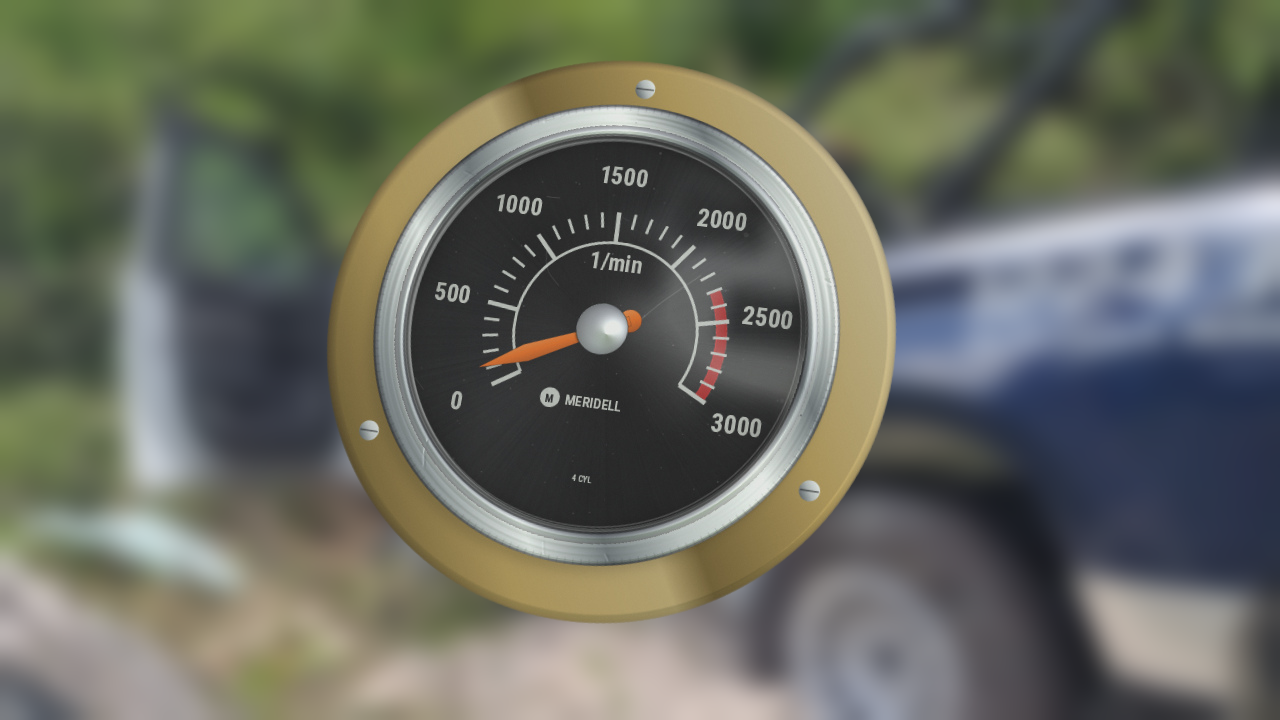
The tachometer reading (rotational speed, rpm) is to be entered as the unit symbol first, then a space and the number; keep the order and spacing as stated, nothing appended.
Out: rpm 100
